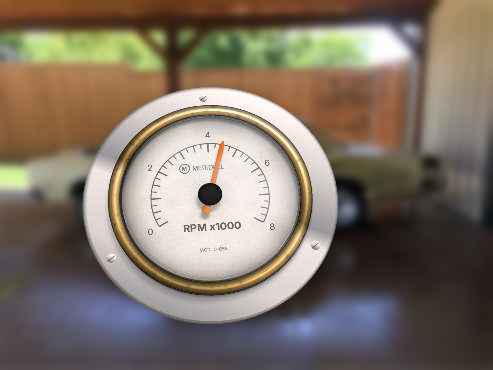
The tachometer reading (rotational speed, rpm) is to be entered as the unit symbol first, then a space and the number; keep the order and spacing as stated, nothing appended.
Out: rpm 4500
